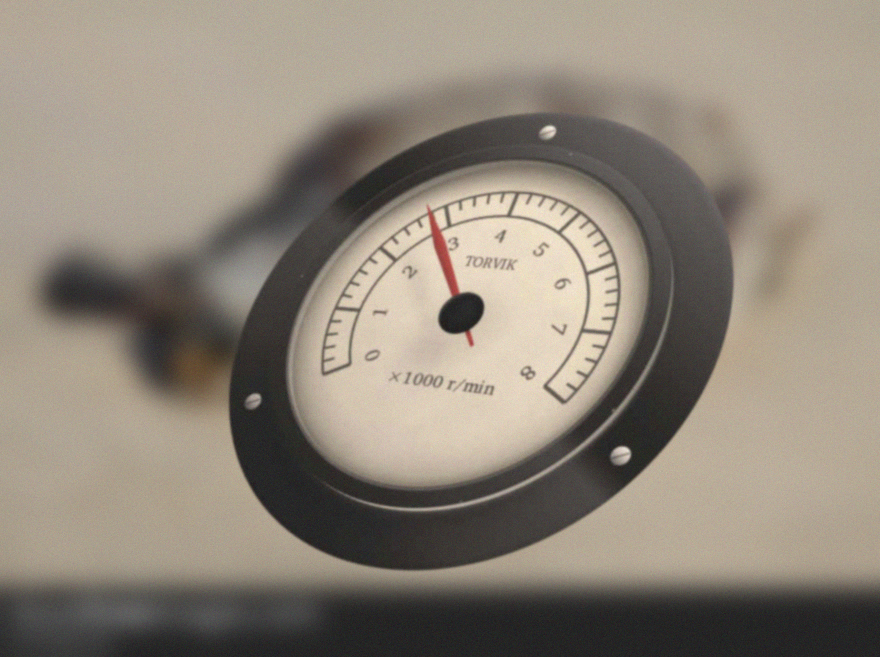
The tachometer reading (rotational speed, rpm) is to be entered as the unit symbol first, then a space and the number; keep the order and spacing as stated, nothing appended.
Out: rpm 2800
